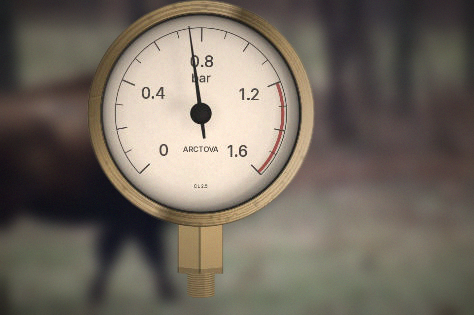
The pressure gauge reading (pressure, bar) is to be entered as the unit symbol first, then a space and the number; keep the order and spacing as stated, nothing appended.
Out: bar 0.75
